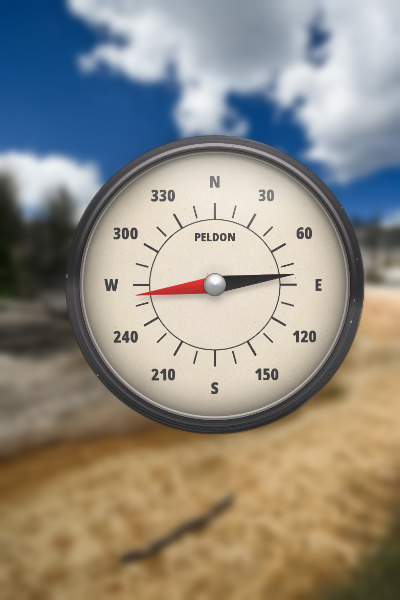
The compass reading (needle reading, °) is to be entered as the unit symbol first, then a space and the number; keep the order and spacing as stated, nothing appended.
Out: ° 262.5
